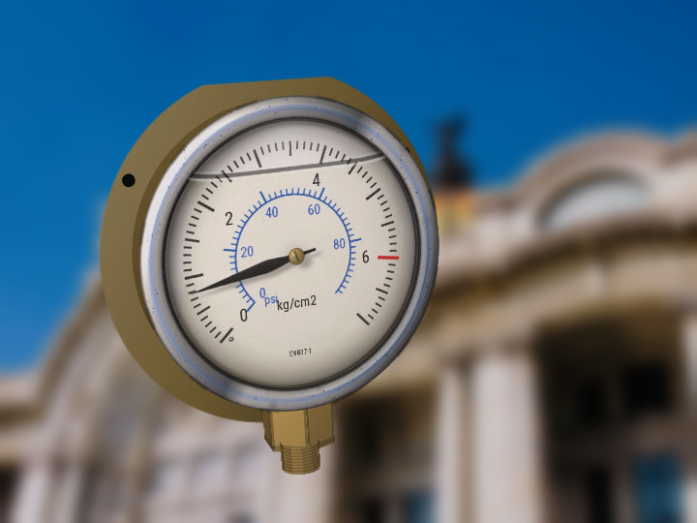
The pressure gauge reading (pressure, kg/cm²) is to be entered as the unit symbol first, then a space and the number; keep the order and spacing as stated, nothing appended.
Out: kg/cm² 0.8
